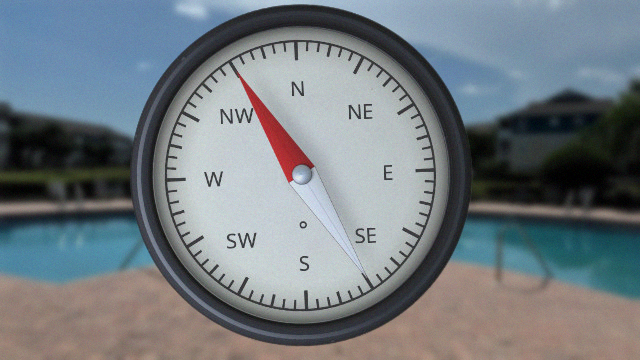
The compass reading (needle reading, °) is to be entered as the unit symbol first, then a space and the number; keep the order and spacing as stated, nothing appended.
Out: ° 330
